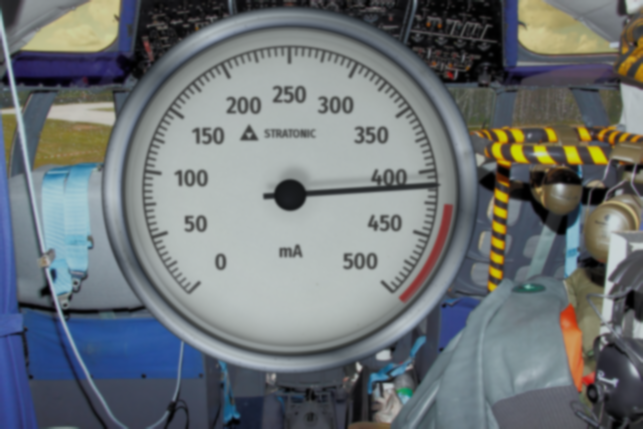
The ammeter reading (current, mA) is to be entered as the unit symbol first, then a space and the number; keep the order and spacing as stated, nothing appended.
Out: mA 410
